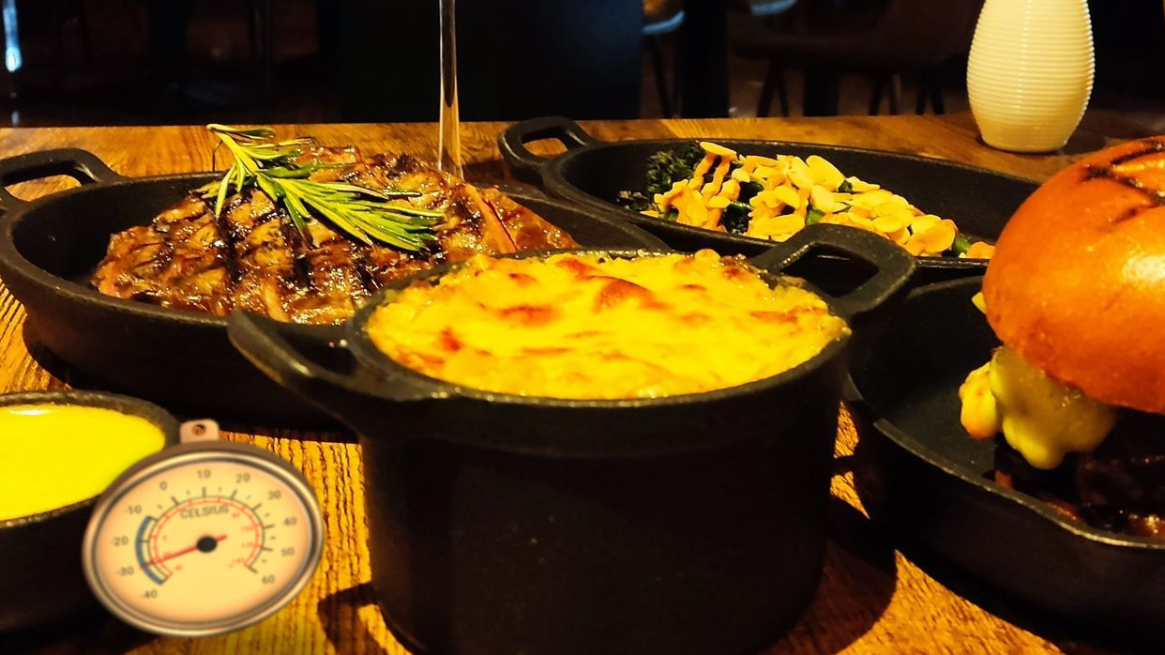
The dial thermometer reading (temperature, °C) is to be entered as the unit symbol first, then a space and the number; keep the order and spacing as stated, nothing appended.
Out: °C -30
